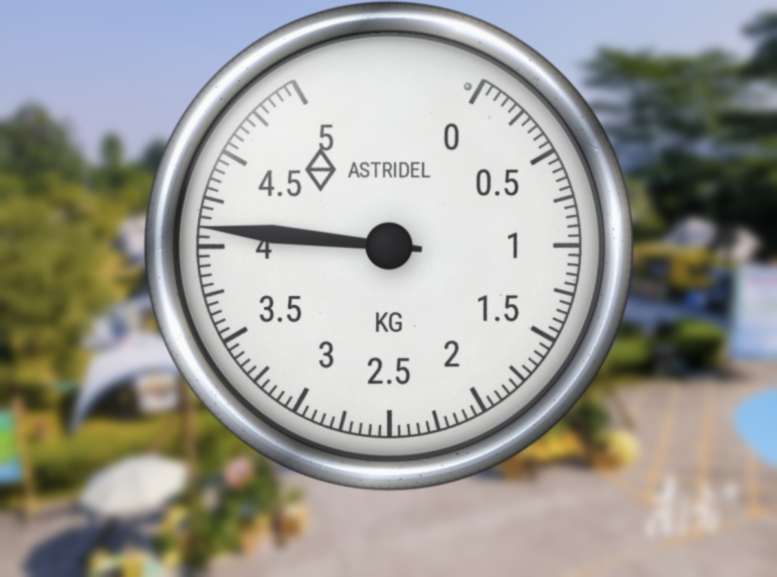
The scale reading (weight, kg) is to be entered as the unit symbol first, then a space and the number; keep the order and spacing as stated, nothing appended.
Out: kg 4.1
